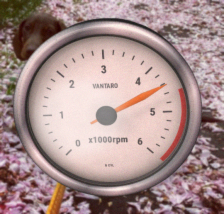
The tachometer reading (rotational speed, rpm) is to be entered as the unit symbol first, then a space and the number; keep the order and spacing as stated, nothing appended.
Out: rpm 4400
